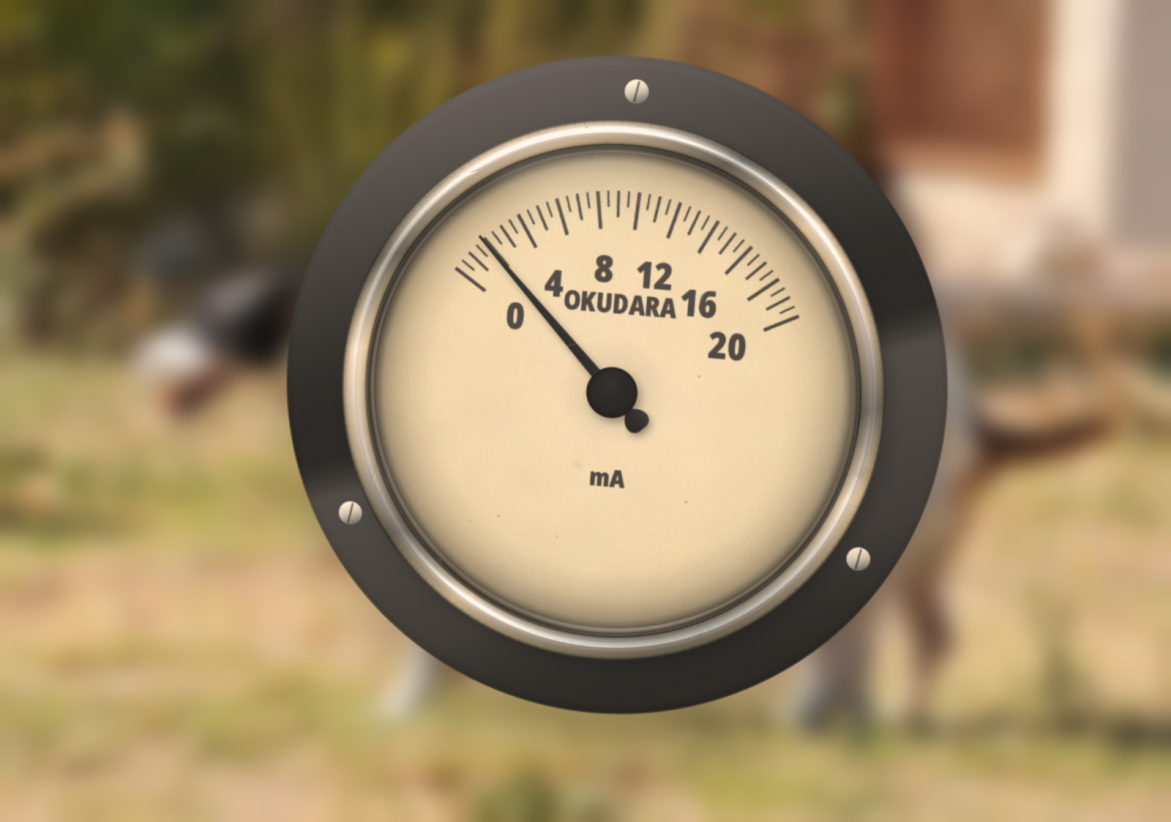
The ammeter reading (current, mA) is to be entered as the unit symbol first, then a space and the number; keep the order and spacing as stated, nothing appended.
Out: mA 2
